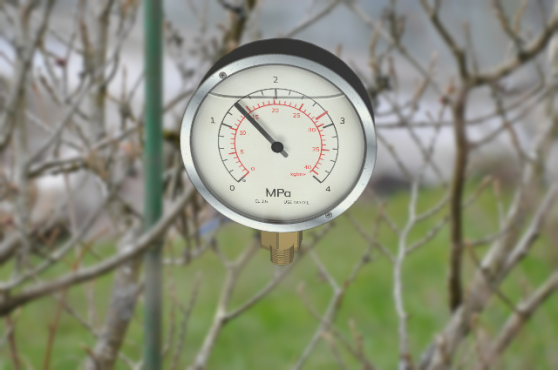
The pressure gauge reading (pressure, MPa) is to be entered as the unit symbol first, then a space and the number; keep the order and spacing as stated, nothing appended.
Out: MPa 1.4
